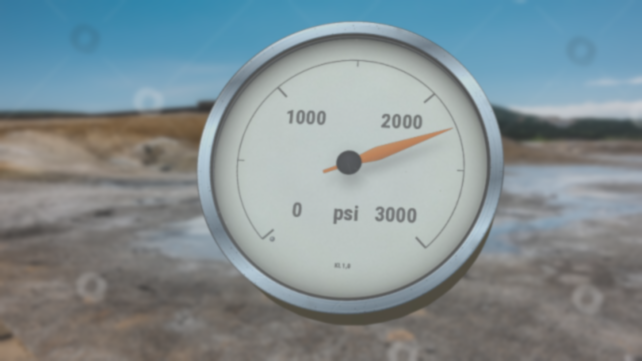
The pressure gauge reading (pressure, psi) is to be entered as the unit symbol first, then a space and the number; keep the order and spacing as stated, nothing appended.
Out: psi 2250
